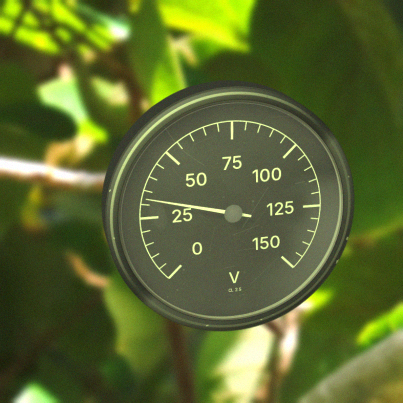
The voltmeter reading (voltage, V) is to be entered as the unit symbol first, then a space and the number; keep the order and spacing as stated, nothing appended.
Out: V 32.5
